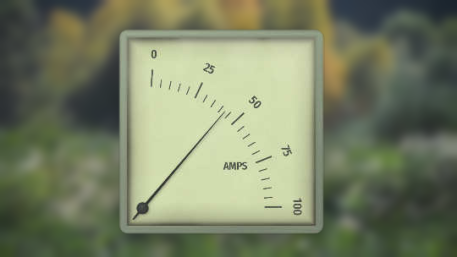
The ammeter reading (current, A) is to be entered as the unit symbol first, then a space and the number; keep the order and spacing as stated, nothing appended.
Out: A 42.5
